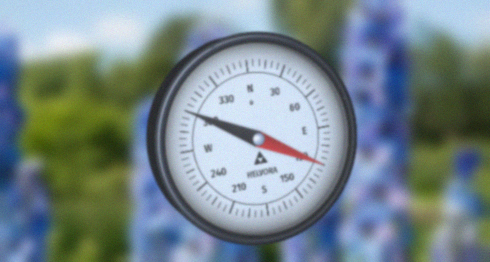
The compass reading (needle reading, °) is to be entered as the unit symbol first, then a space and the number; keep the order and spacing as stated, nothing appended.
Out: ° 120
